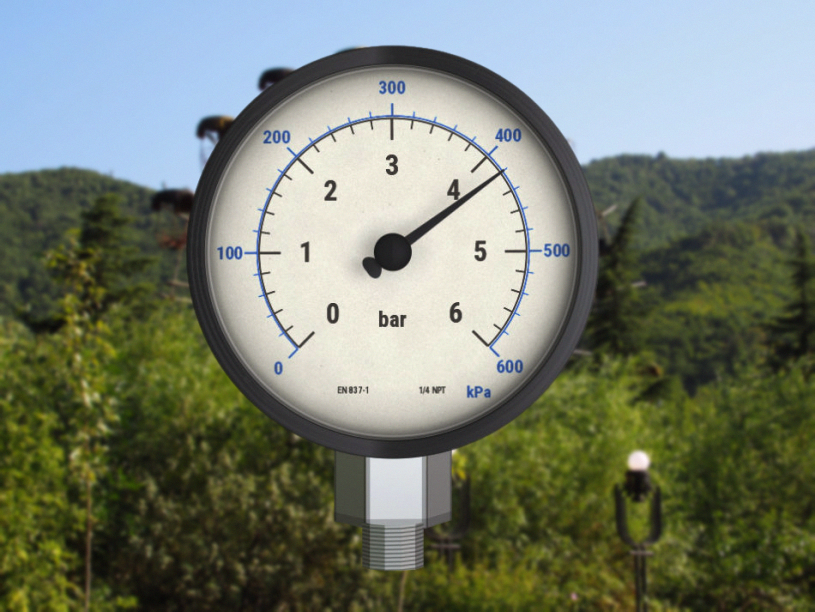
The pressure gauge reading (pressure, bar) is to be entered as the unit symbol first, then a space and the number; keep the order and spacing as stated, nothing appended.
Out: bar 4.2
